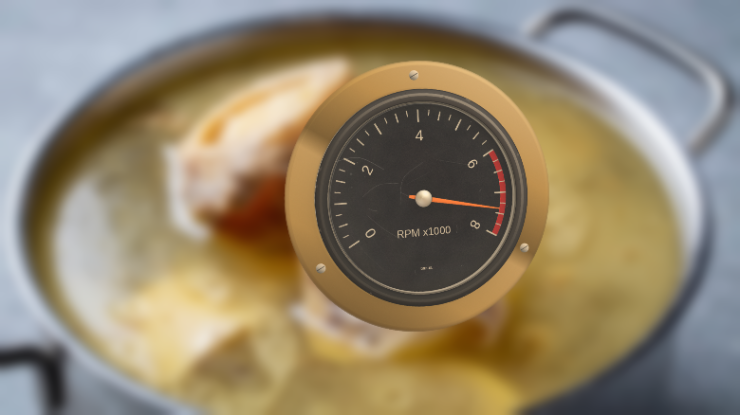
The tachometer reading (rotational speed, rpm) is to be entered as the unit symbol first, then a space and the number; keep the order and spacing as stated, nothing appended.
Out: rpm 7375
